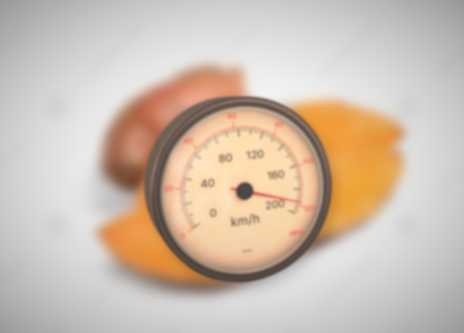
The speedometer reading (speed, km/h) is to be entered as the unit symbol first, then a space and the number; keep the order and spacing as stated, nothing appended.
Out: km/h 190
